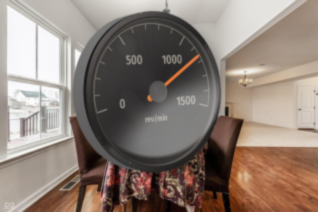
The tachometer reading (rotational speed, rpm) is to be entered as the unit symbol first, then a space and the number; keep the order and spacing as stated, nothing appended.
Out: rpm 1150
